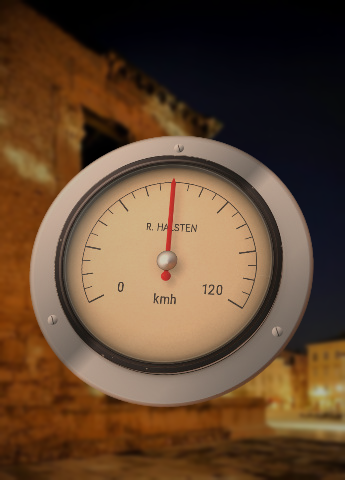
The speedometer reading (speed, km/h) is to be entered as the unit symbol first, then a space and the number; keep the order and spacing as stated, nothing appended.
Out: km/h 60
